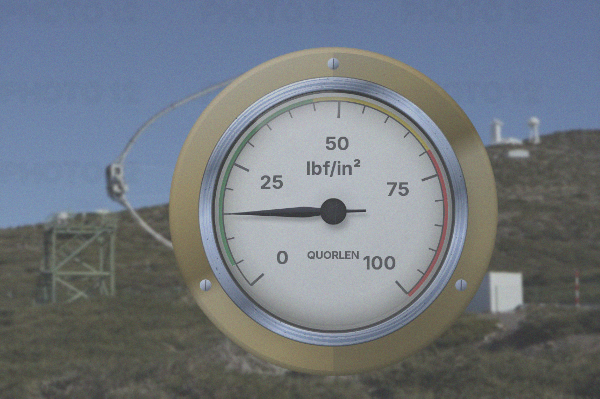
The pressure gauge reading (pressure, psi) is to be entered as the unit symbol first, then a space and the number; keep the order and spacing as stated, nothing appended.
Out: psi 15
